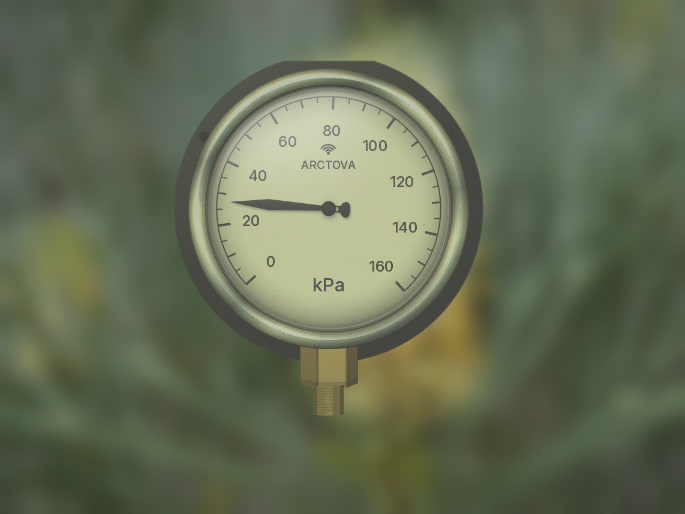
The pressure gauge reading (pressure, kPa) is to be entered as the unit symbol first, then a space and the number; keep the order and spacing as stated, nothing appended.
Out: kPa 27.5
